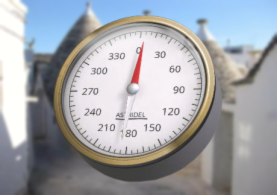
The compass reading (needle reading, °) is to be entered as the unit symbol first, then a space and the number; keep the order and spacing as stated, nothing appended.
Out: ° 5
